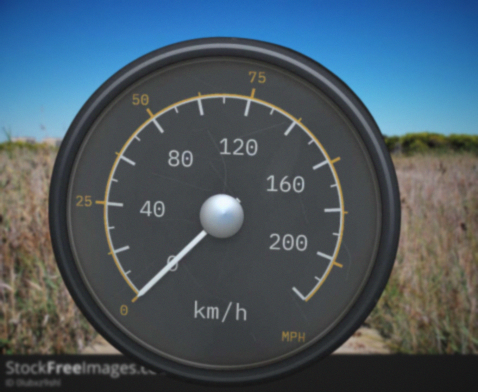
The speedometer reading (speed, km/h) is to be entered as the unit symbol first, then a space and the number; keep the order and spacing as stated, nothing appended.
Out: km/h 0
